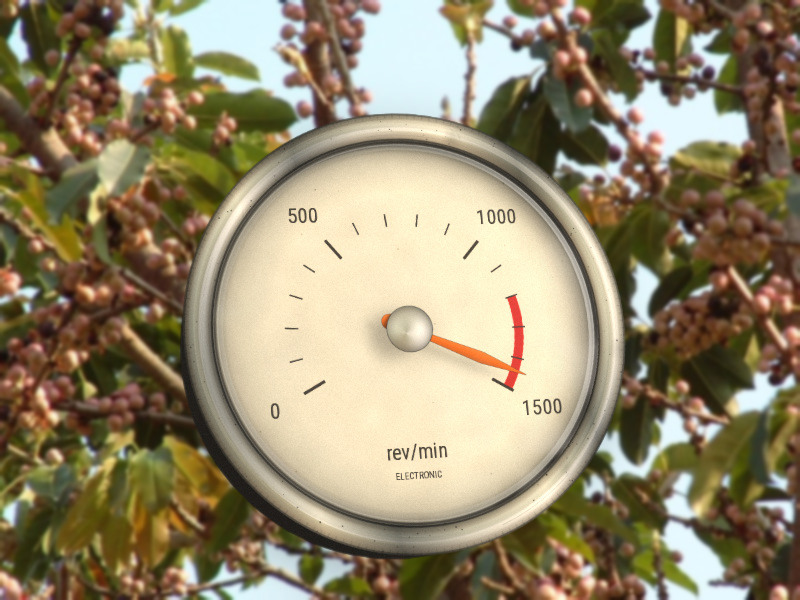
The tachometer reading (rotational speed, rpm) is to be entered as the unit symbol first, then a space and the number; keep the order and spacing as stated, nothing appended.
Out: rpm 1450
